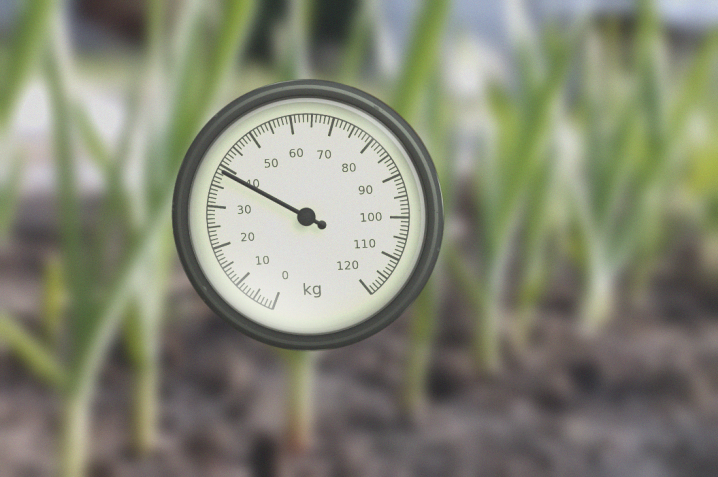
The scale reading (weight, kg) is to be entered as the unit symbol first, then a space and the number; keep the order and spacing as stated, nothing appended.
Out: kg 39
